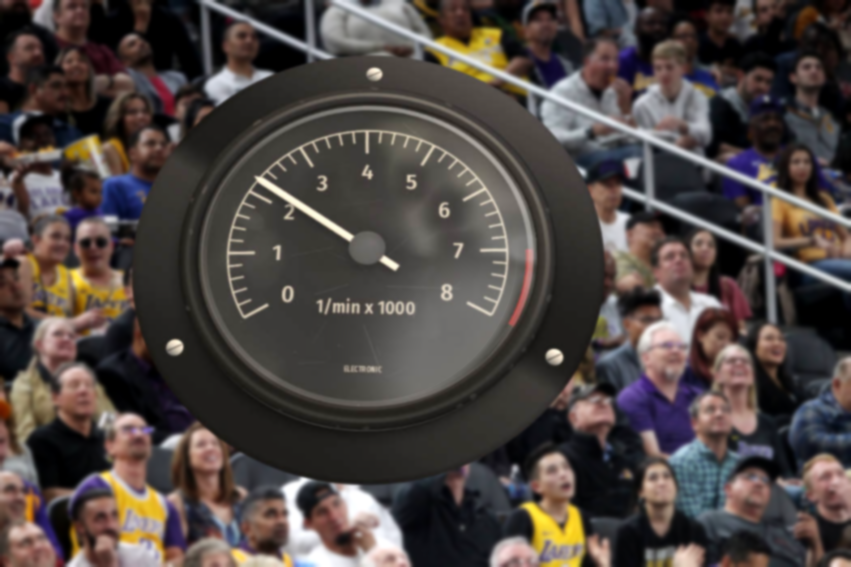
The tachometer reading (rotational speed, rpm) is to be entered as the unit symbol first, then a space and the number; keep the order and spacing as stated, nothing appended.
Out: rpm 2200
